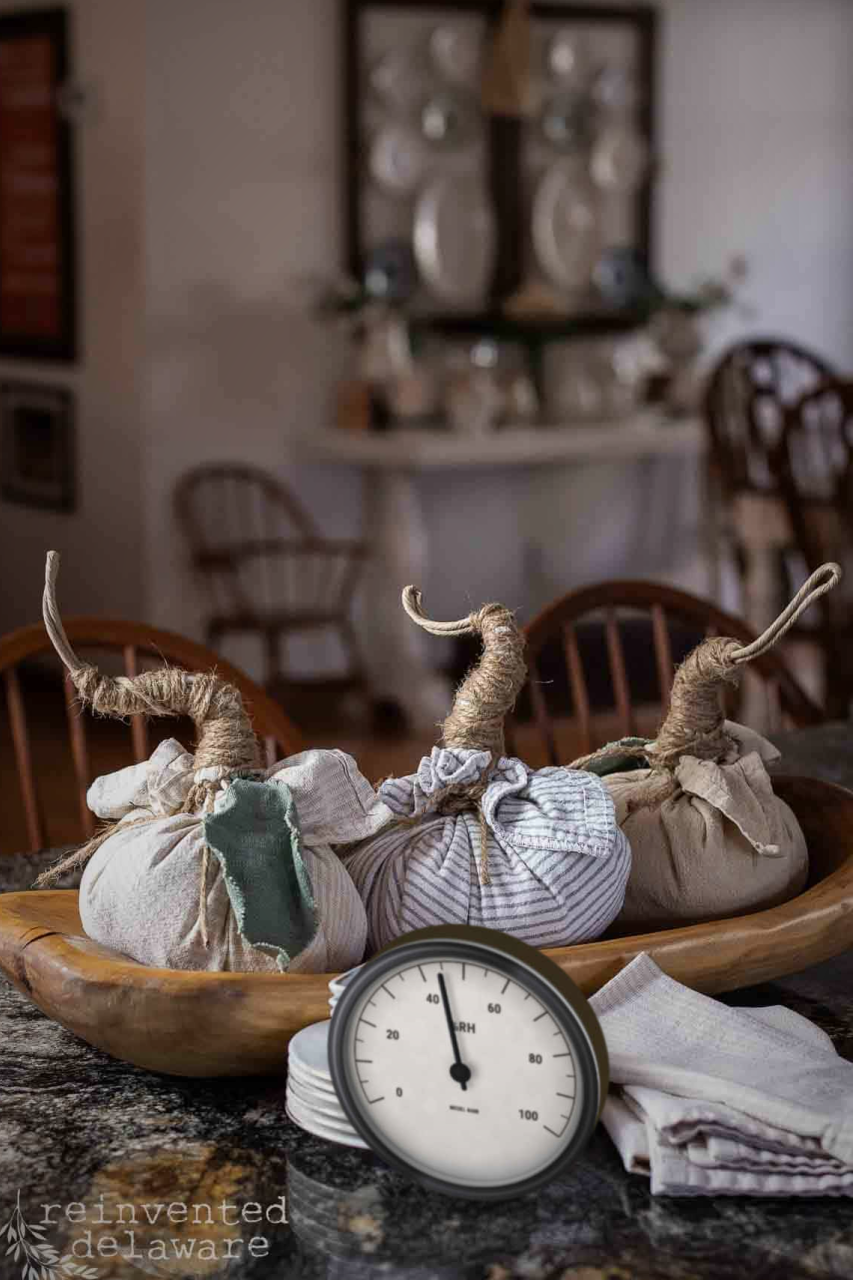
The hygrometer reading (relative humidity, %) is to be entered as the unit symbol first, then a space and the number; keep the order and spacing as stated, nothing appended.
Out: % 45
